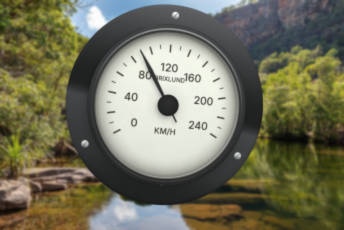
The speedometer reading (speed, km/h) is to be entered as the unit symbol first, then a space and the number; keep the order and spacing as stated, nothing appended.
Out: km/h 90
